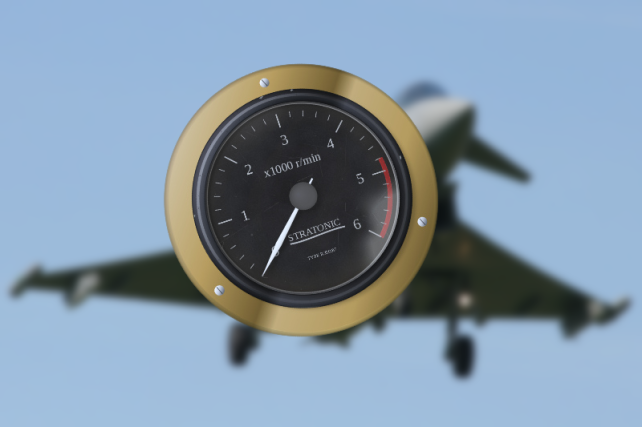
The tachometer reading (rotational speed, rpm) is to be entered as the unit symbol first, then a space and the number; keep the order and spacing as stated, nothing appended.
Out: rpm 0
